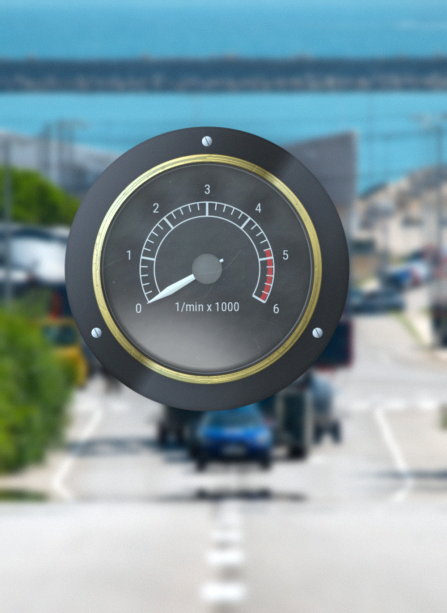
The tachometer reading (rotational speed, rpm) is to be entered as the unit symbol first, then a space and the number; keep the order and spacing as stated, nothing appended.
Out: rpm 0
